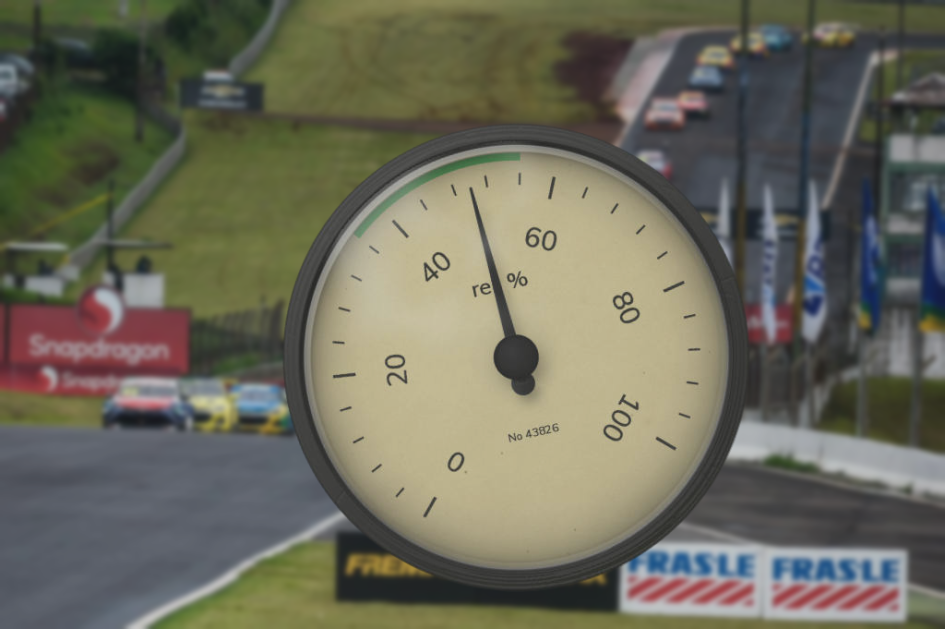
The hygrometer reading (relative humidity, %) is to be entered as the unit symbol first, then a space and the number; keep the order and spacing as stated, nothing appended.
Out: % 50
